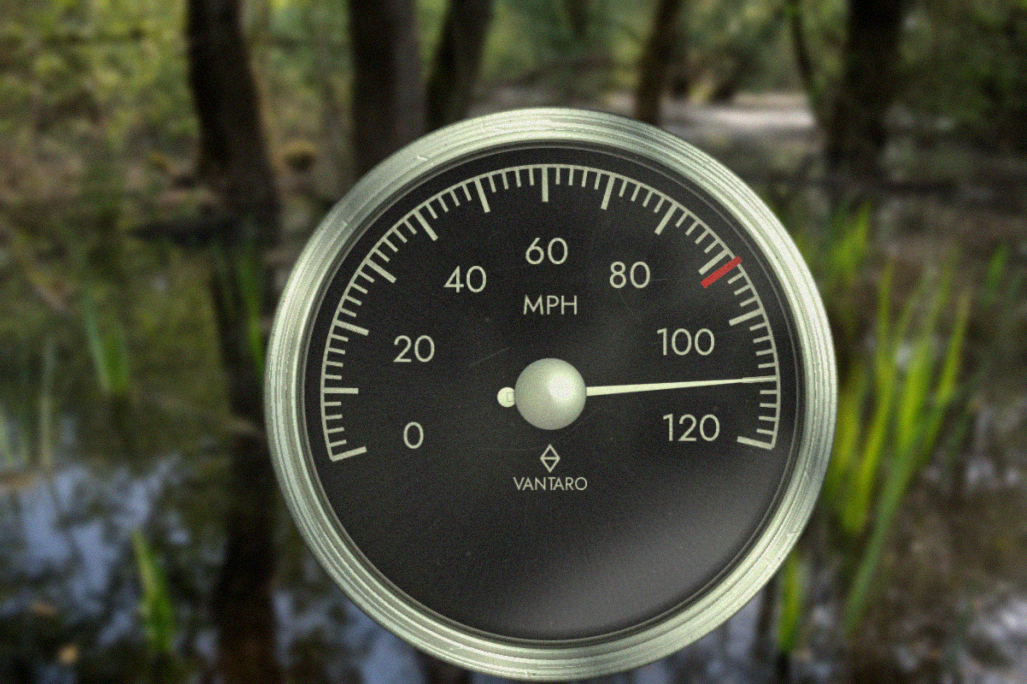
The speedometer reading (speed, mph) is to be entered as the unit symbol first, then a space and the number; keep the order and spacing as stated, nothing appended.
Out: mph 110
